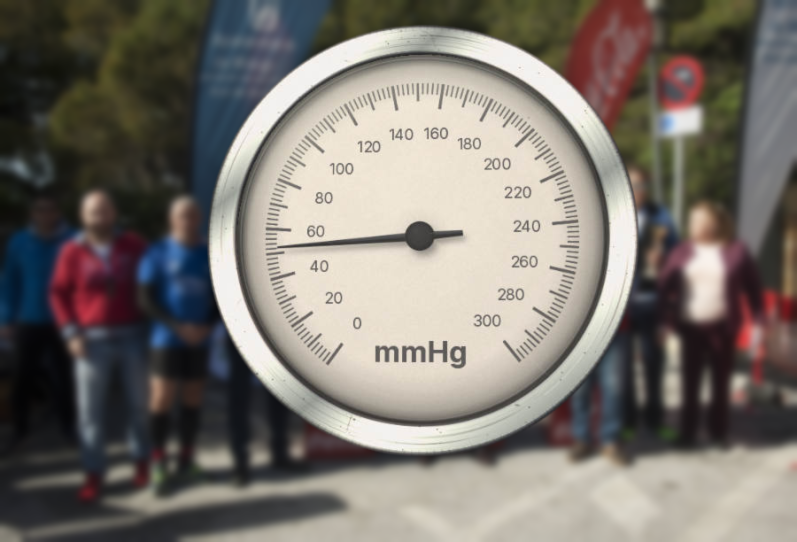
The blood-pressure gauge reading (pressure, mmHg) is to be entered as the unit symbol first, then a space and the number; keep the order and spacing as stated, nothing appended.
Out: mmHg 52
